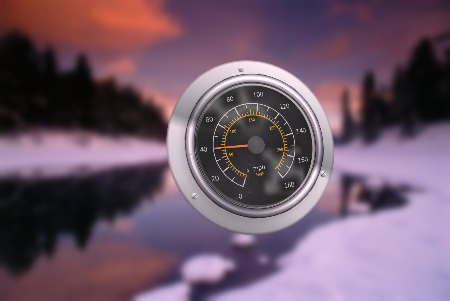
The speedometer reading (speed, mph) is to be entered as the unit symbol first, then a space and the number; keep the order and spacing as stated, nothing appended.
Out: mph 40
